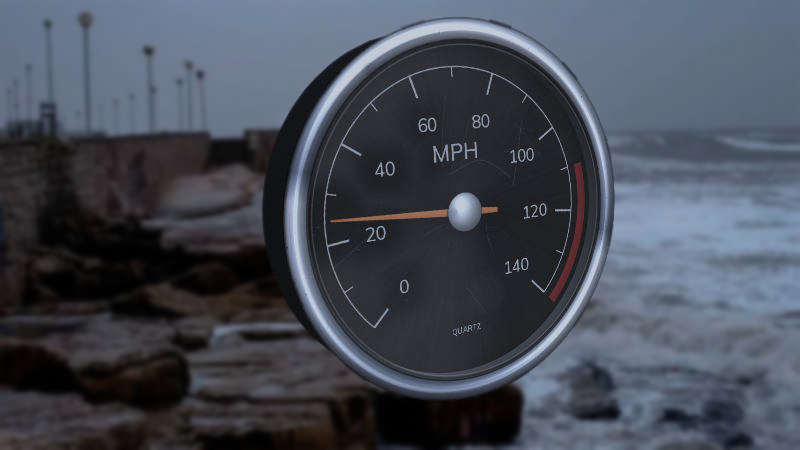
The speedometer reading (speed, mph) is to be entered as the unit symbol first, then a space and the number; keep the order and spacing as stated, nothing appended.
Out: mph 25
